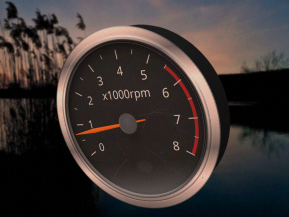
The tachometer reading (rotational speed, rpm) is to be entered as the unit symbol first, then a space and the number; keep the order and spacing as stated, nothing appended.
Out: rpm 750
